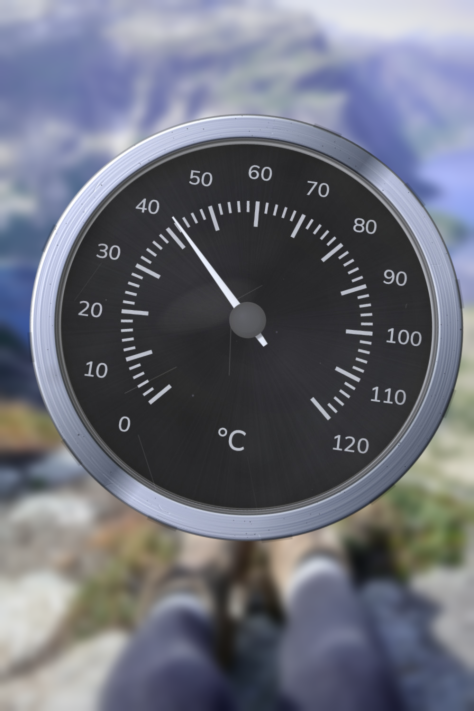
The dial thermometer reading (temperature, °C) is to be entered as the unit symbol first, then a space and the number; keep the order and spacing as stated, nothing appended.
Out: °C 42
